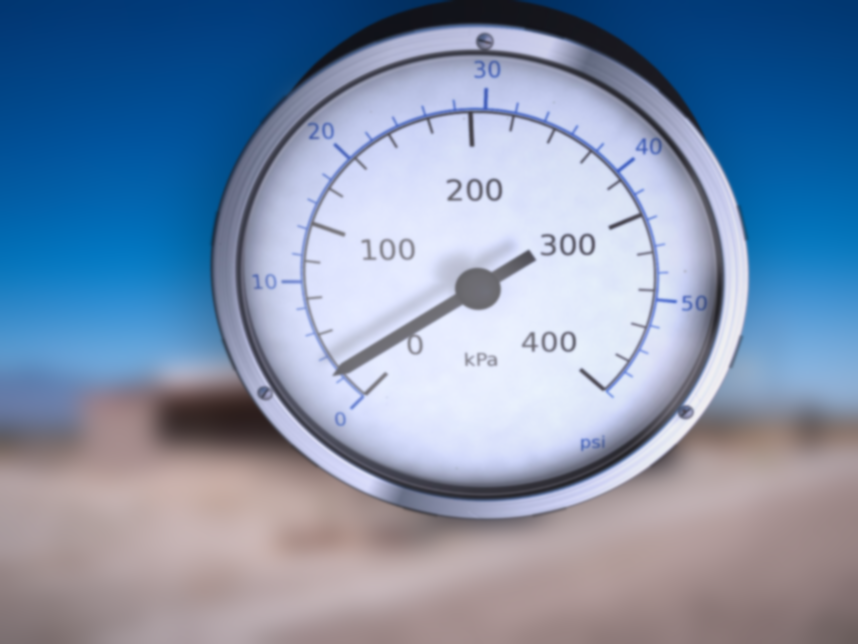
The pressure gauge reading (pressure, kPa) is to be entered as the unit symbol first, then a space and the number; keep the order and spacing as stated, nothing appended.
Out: kPa 20
